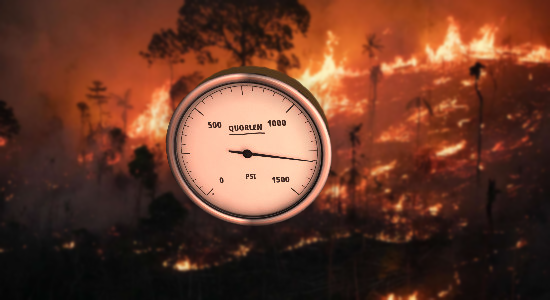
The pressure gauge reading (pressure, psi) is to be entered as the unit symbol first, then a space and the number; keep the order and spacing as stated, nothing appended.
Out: psi 1300
